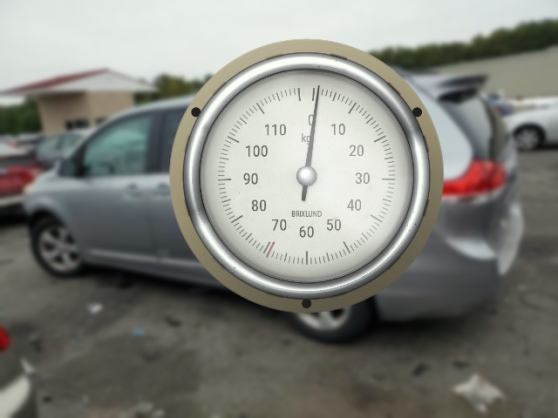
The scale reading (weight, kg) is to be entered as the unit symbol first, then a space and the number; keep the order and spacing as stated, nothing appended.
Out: kg 1
